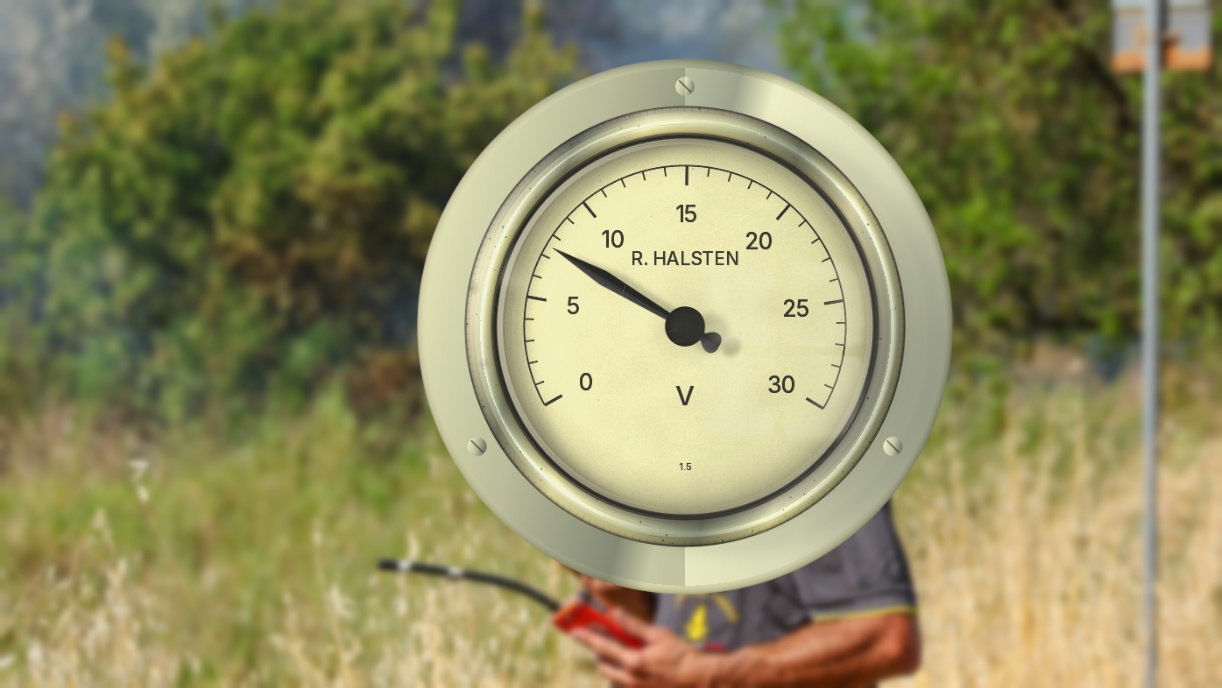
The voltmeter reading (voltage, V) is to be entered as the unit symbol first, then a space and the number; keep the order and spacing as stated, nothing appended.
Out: V 7.5
